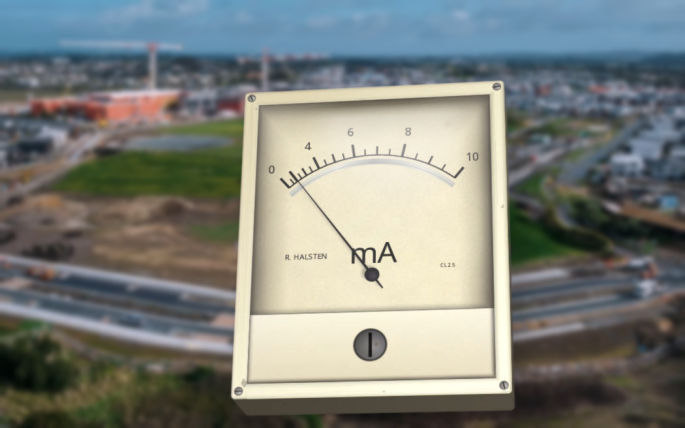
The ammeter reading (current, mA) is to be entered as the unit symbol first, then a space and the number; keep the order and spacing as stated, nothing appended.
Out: mA 2
